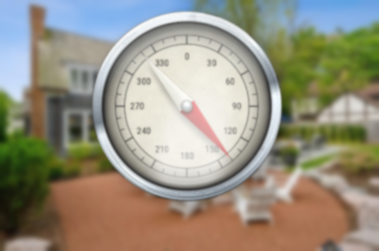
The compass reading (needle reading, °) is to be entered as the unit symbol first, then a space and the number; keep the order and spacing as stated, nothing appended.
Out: ° 140
